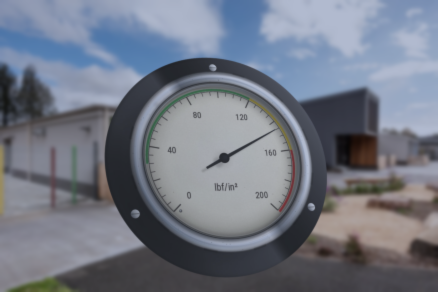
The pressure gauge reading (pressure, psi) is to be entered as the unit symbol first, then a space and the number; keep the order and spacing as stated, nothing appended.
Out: psi 145
